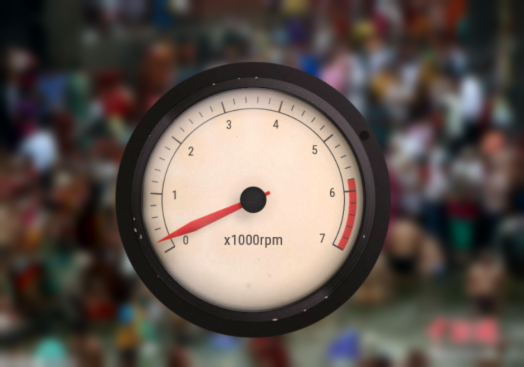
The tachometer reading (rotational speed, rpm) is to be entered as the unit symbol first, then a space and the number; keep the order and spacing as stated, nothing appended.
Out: rpm 200
